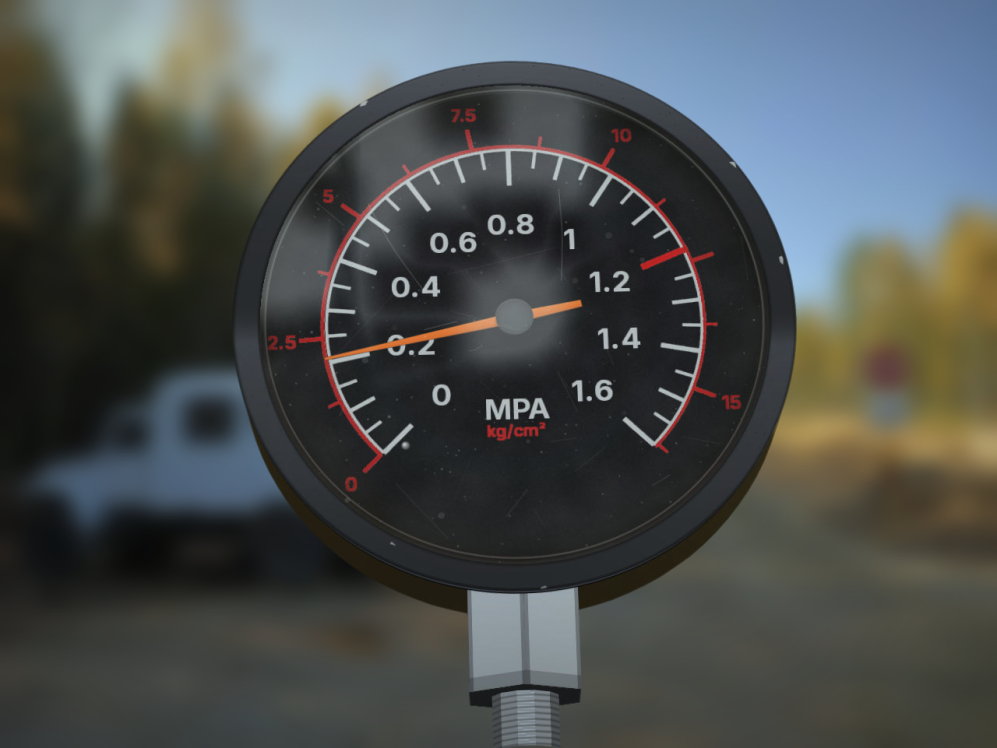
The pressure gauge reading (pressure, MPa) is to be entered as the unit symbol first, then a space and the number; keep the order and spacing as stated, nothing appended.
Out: MPa 0.2
